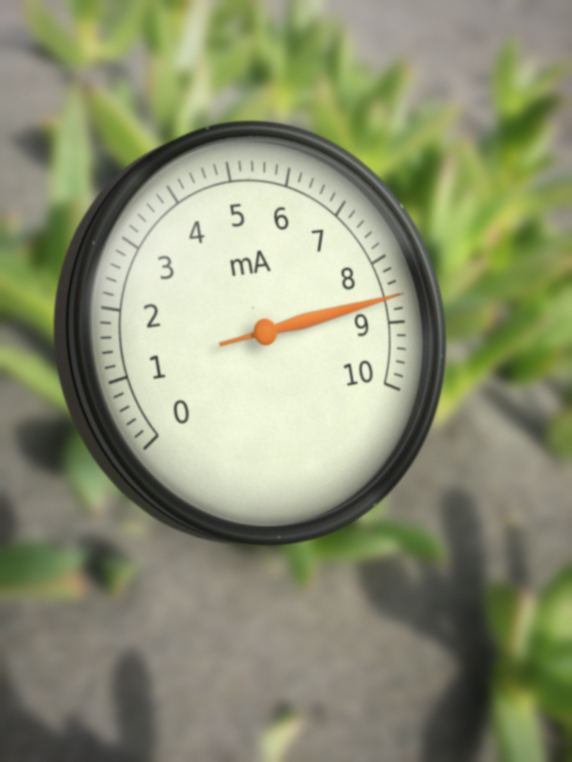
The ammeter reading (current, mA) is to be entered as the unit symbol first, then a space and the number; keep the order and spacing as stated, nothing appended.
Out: mA 8.6
